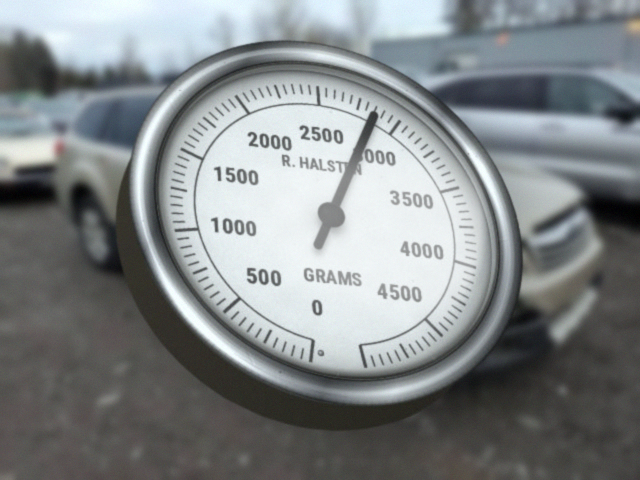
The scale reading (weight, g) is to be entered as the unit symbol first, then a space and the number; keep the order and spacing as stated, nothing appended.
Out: g 2850
